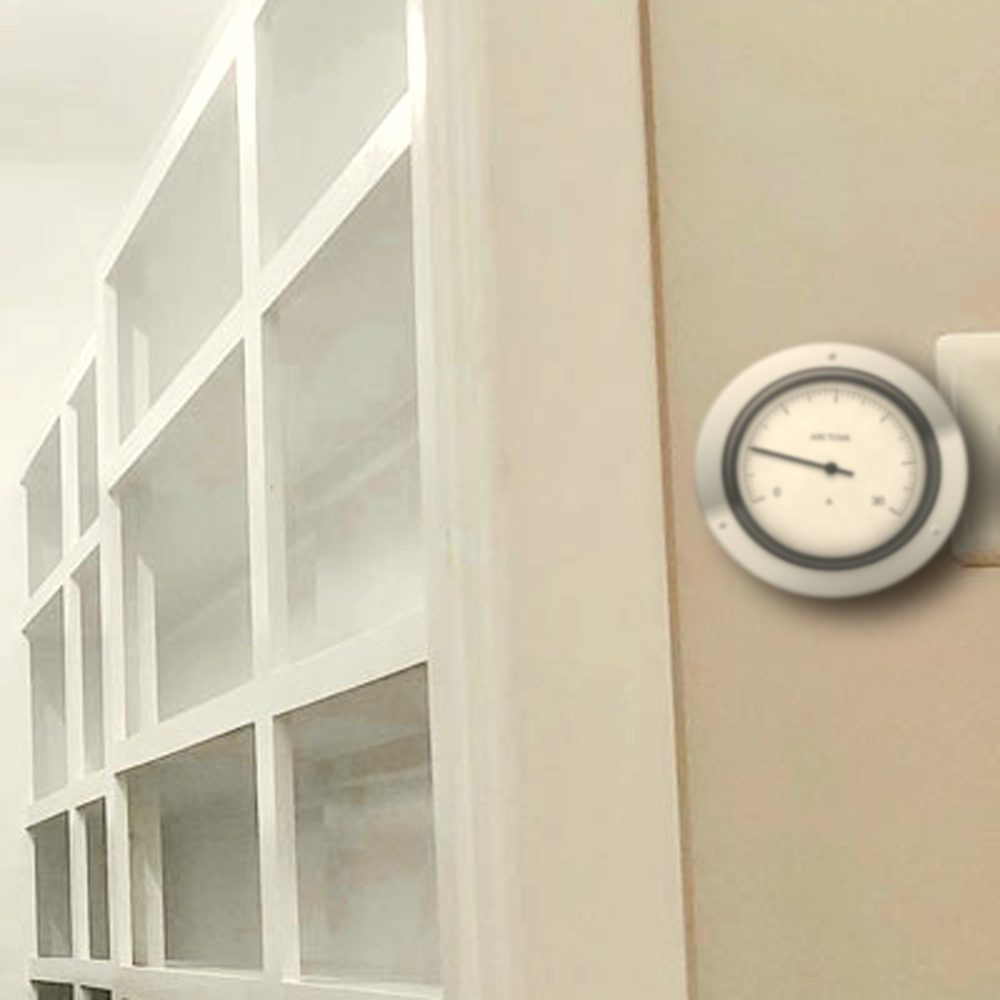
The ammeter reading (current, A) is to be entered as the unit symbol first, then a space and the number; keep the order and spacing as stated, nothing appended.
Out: A 5
